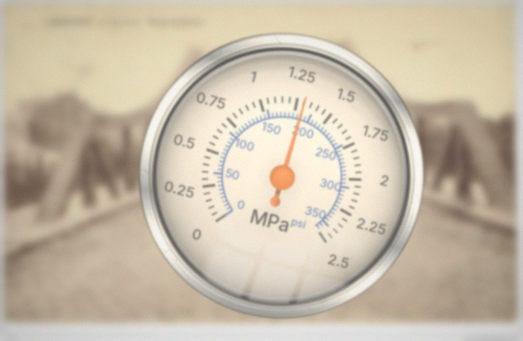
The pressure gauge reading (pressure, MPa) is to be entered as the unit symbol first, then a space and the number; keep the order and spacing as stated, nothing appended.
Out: MPa 1.3
